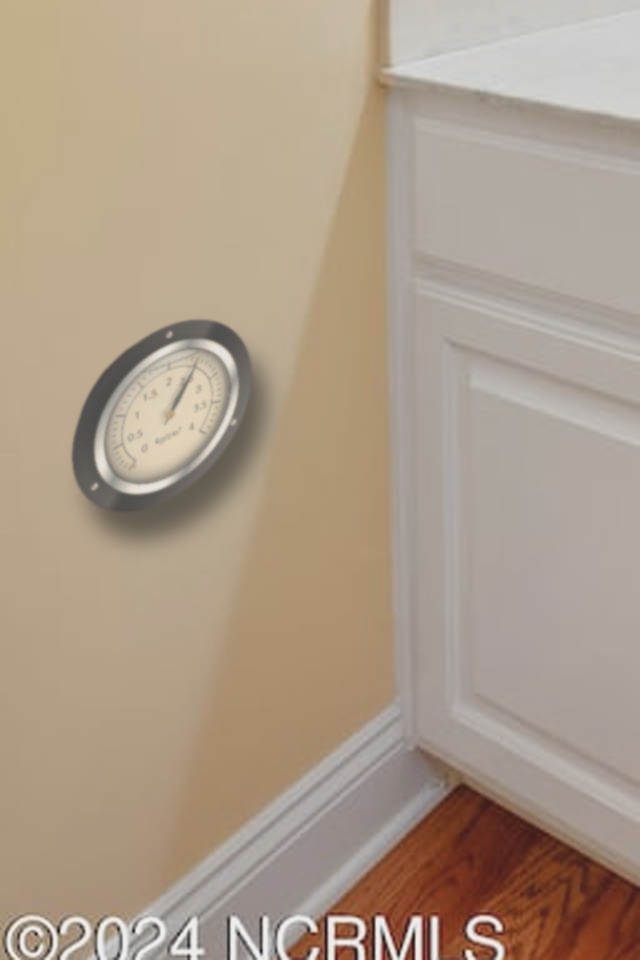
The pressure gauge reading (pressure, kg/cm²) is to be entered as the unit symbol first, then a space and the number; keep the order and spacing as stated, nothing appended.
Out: kg/cm² 2.5
